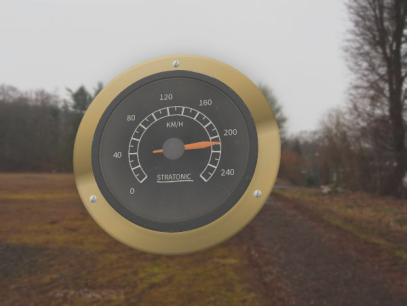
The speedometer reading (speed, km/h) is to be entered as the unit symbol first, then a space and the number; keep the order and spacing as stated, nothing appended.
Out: km/h 210
